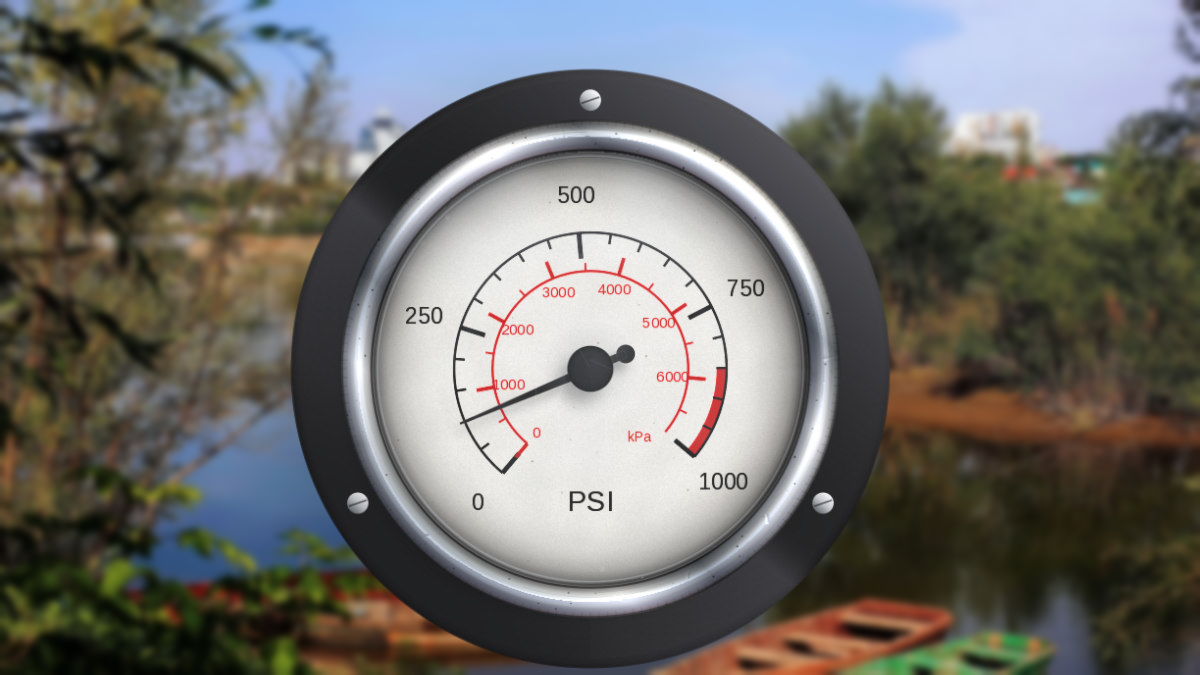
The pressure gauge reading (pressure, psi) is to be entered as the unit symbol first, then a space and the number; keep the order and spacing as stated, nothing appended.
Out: psi 100
